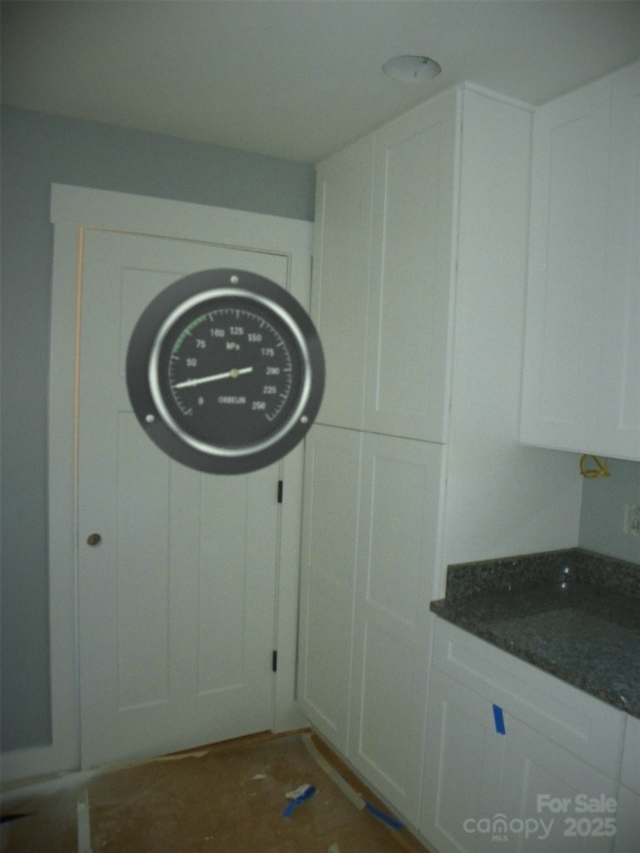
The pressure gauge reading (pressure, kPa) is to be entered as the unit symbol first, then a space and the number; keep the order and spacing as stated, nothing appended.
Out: kPa 25
